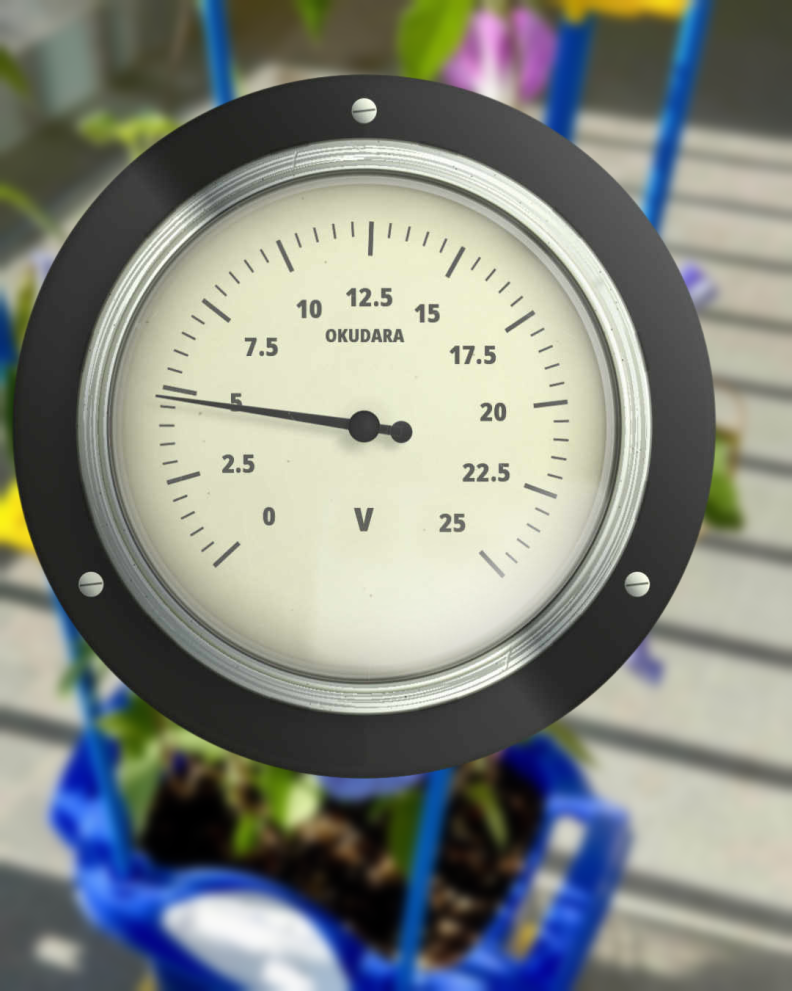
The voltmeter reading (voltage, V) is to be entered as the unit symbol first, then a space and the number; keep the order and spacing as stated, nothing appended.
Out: V 4.75
